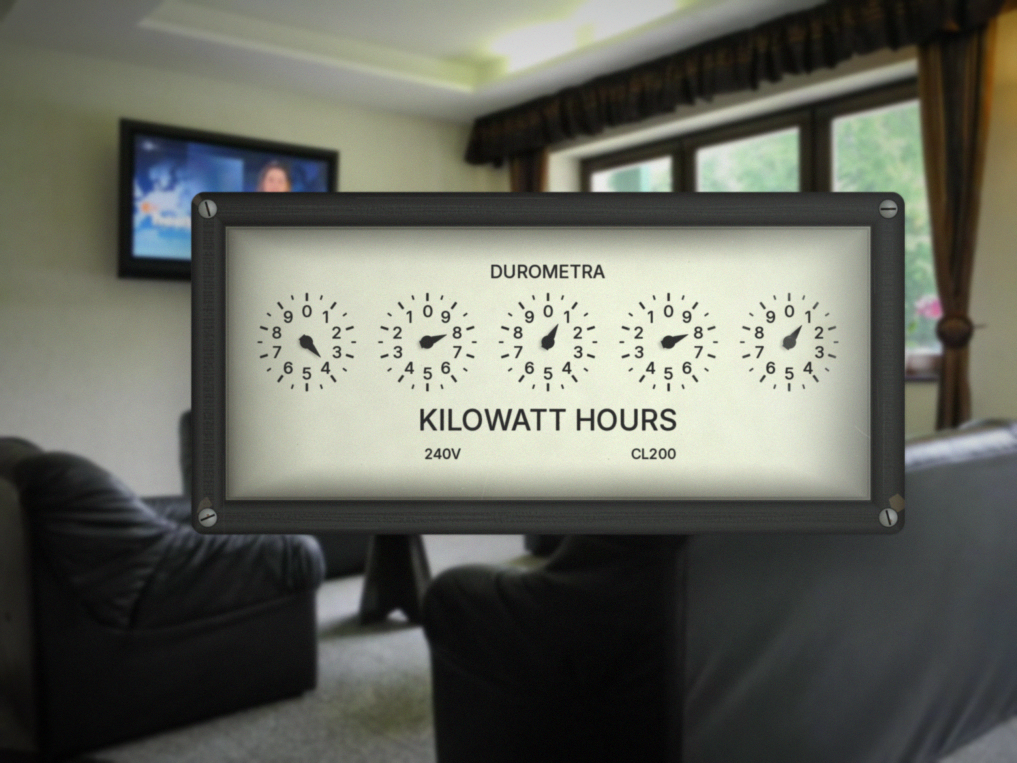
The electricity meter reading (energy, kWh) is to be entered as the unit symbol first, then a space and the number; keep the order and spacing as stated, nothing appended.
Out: kWh 38081
